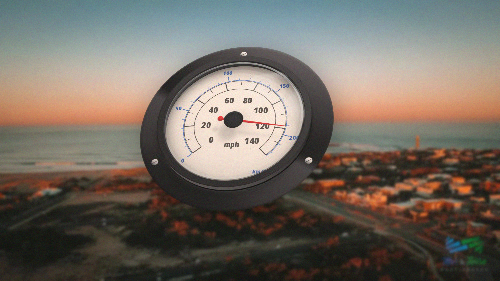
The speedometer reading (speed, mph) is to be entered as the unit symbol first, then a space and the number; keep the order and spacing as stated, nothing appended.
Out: mph 120
